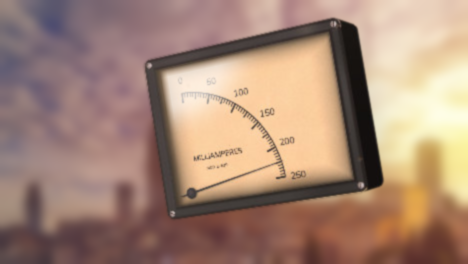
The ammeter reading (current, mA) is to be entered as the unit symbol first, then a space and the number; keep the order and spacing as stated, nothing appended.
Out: mA 225
